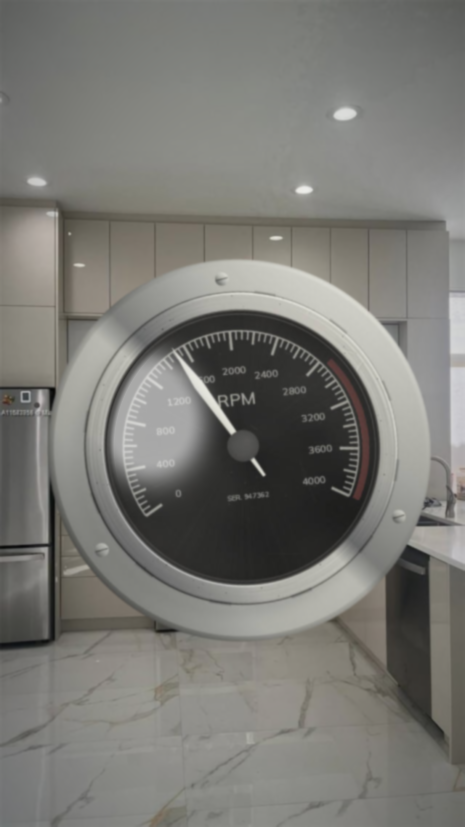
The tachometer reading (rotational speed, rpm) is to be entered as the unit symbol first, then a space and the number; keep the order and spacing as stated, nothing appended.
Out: rpm 1500
